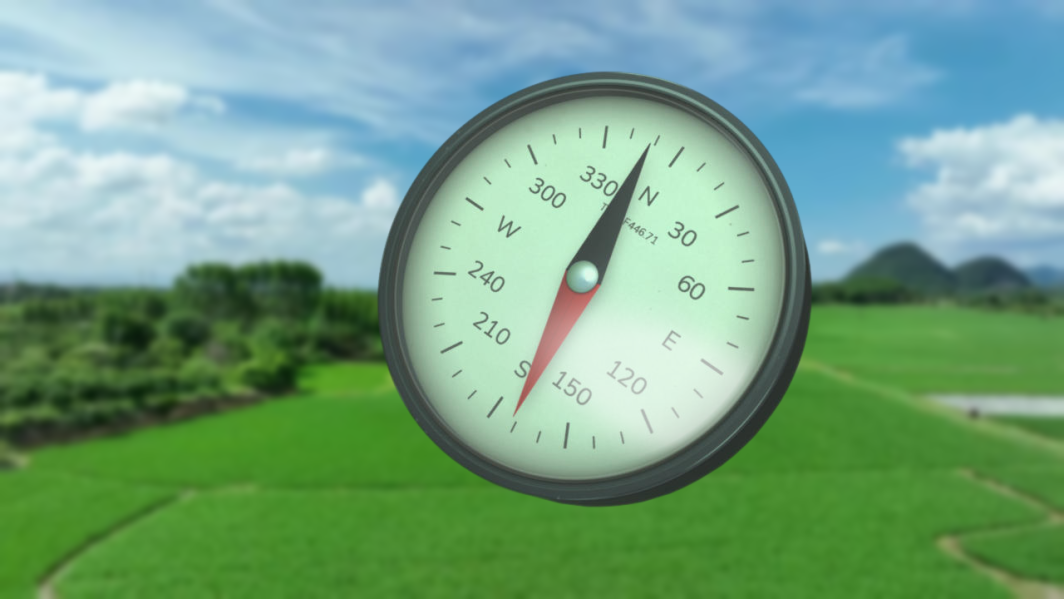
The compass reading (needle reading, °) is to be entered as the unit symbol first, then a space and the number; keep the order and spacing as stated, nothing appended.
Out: ° 170
